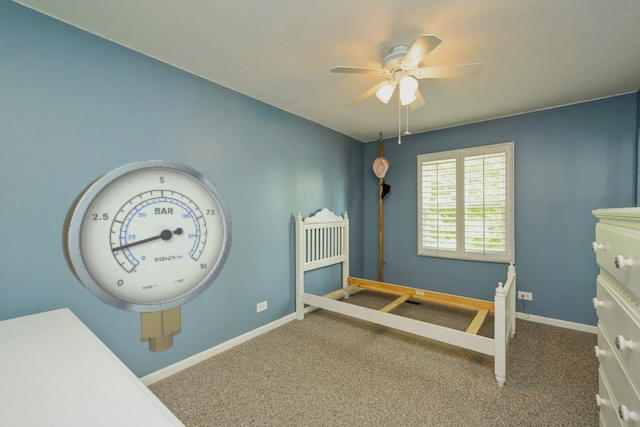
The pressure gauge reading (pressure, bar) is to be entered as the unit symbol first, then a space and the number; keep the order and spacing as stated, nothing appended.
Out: bar 1.25
